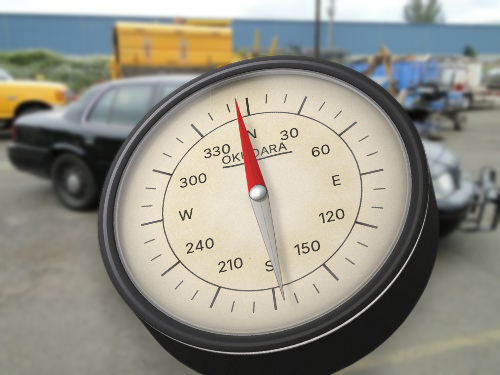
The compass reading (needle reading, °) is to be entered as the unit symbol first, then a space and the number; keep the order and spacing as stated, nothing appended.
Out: ° 355
